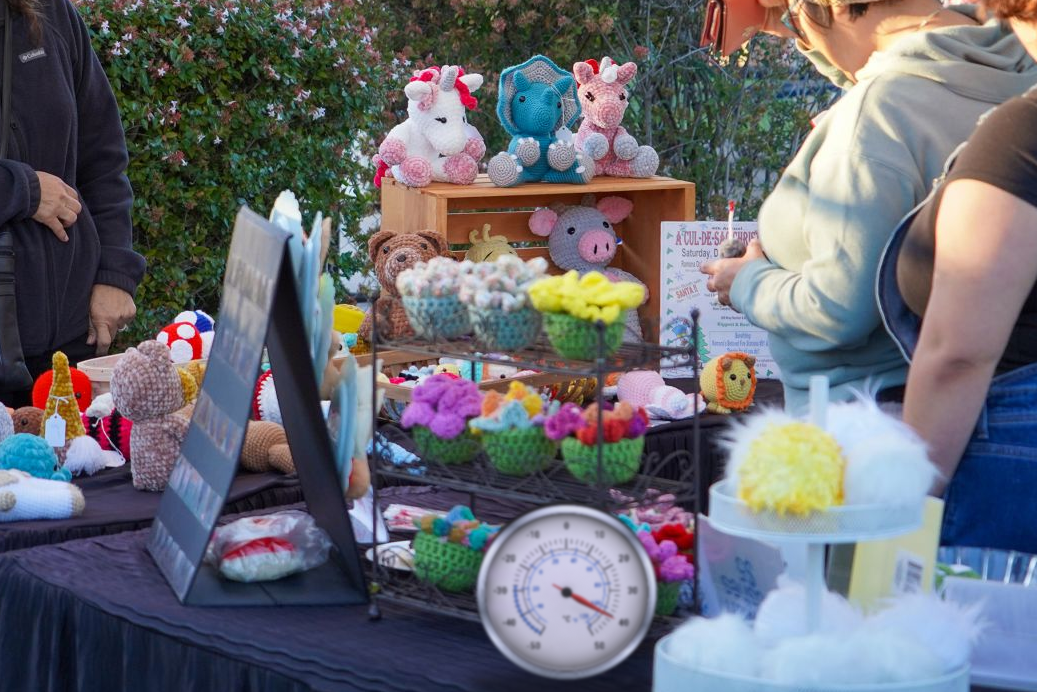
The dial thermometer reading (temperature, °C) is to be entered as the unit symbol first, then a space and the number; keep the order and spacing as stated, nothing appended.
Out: °C 40
